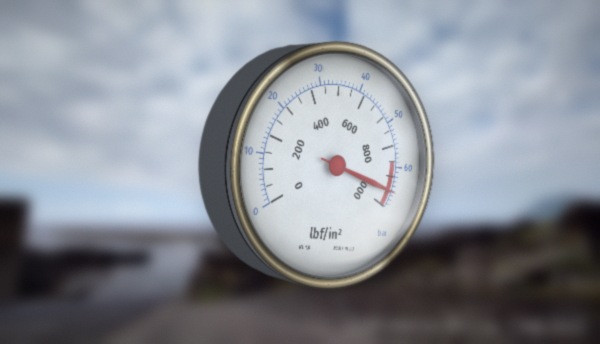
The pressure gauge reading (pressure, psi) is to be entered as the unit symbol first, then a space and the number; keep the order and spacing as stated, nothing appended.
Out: psi 950
